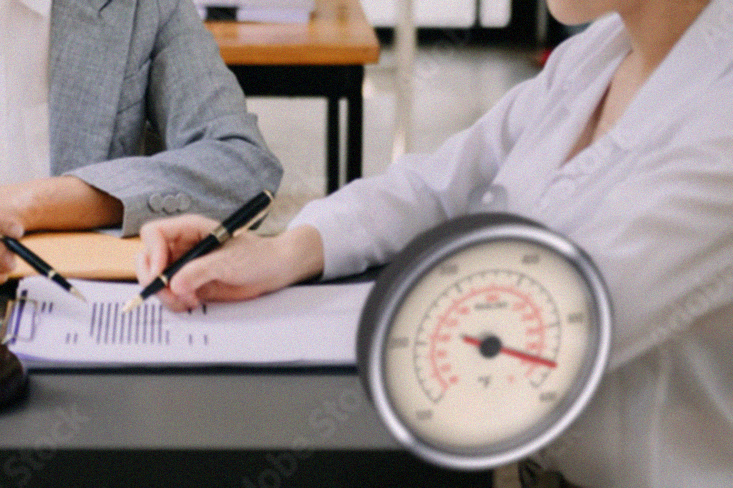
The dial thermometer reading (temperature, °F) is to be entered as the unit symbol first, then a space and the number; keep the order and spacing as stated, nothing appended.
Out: °F 560
